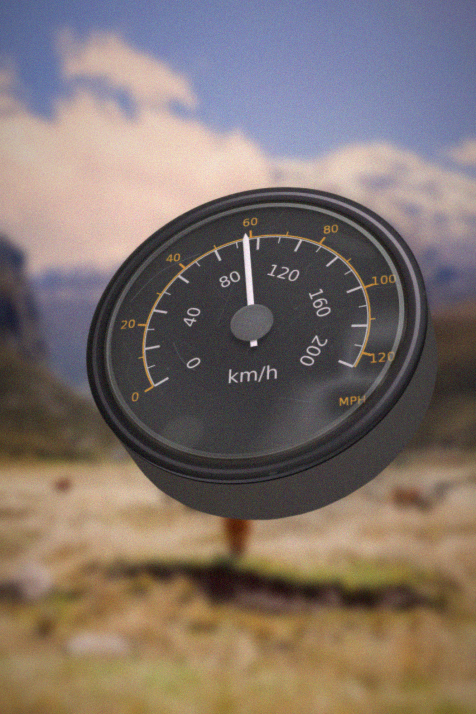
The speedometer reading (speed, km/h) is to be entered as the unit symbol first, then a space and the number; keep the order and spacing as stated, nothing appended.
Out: km/h 95
